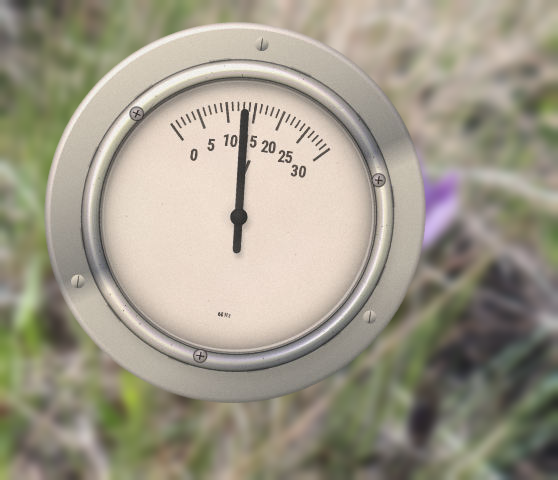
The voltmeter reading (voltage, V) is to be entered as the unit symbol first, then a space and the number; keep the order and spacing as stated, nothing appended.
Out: V 13
